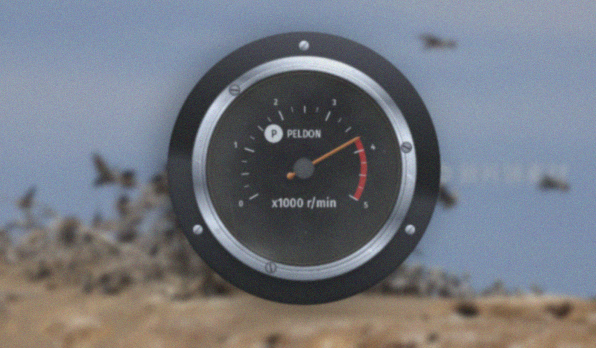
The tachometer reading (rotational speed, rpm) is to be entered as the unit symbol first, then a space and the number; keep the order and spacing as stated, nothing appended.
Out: rpm 3750
